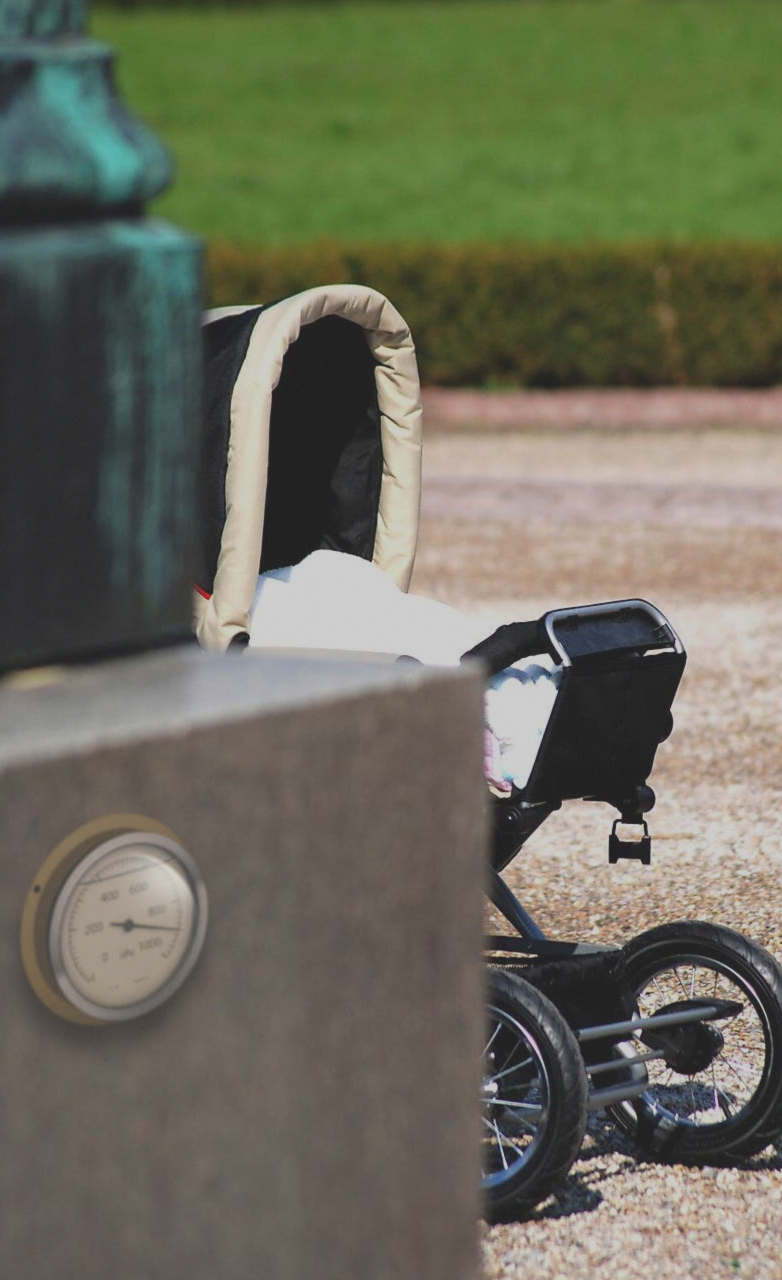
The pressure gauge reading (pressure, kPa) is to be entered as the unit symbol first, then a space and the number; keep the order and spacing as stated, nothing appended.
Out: kPa 900
